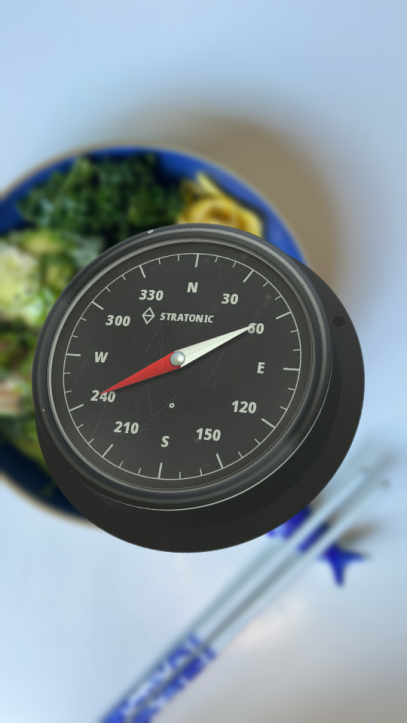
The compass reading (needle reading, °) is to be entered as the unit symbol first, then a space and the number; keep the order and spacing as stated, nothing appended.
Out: ° 240
